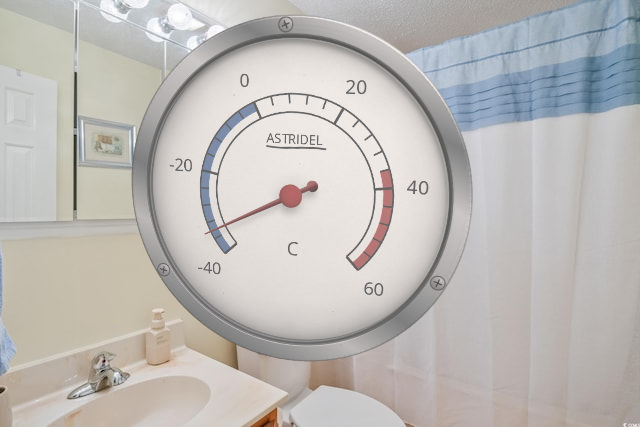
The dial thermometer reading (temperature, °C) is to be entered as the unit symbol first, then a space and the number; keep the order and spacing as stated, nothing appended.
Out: °C -34
